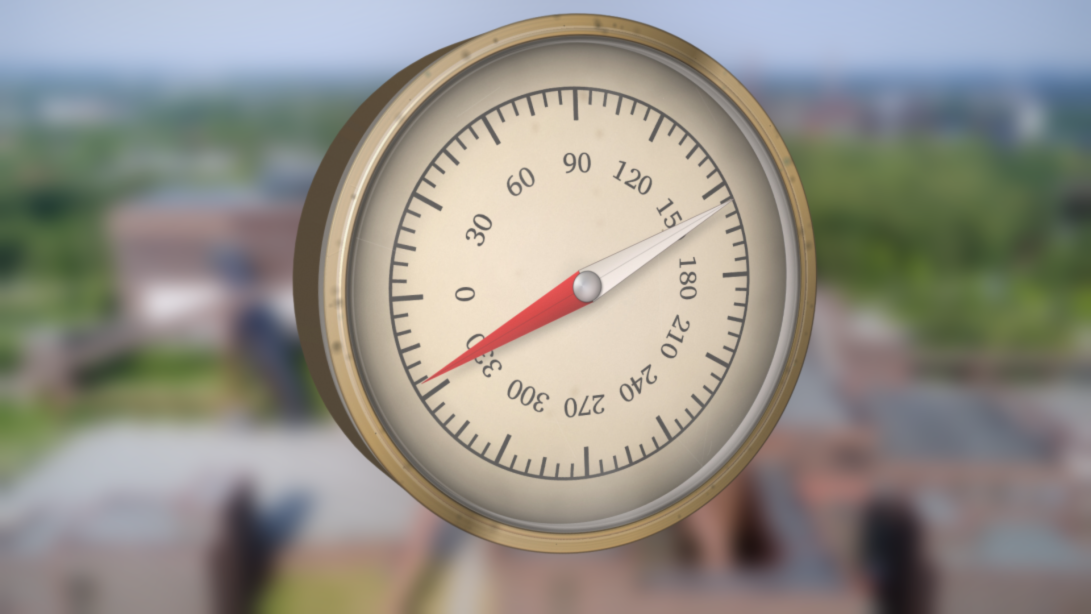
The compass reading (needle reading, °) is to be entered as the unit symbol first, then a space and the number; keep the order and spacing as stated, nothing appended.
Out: ° 335
